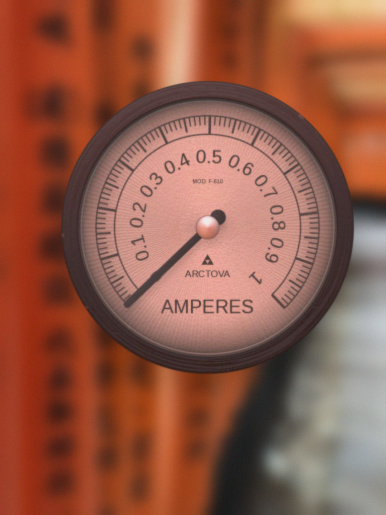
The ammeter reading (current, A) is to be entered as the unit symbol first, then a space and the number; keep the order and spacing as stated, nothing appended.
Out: A 0
